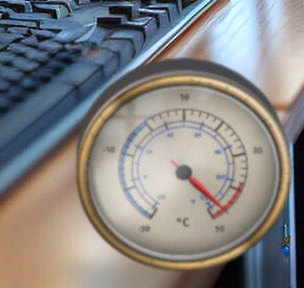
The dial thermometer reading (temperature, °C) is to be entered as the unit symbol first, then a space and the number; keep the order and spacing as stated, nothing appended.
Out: °C 46
